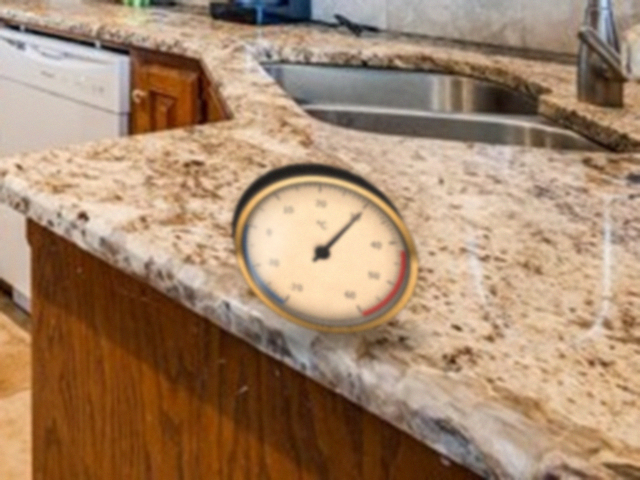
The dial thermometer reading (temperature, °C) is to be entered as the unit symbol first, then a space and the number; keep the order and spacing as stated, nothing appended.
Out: °C 30
